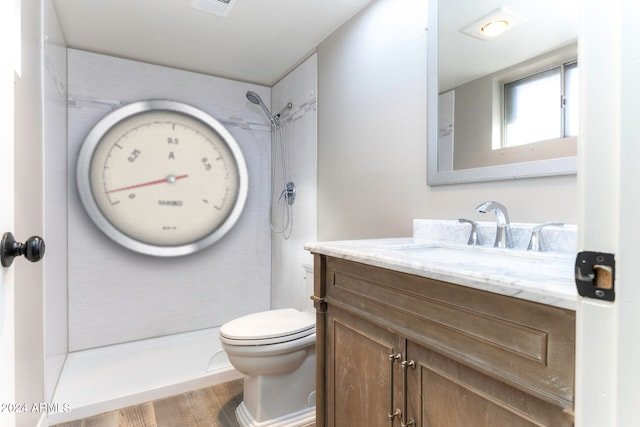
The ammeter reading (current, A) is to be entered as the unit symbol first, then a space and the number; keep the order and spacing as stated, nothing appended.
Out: A 0.05
